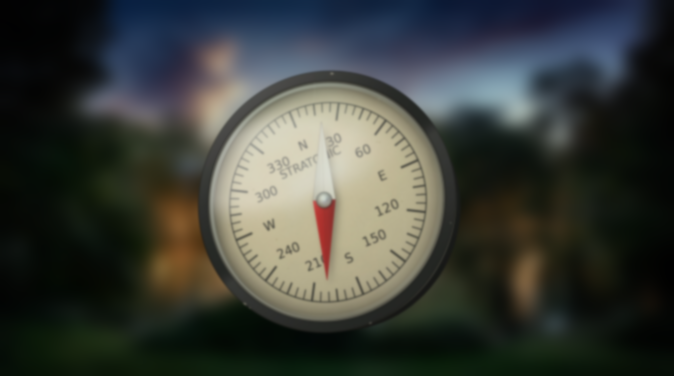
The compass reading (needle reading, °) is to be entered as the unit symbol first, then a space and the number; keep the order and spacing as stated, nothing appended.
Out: ° 200
